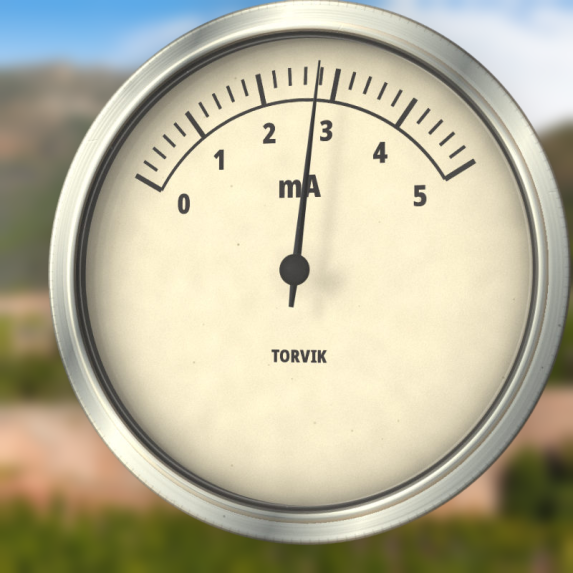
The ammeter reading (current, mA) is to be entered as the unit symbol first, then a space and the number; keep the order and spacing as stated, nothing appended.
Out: mA 2.8
